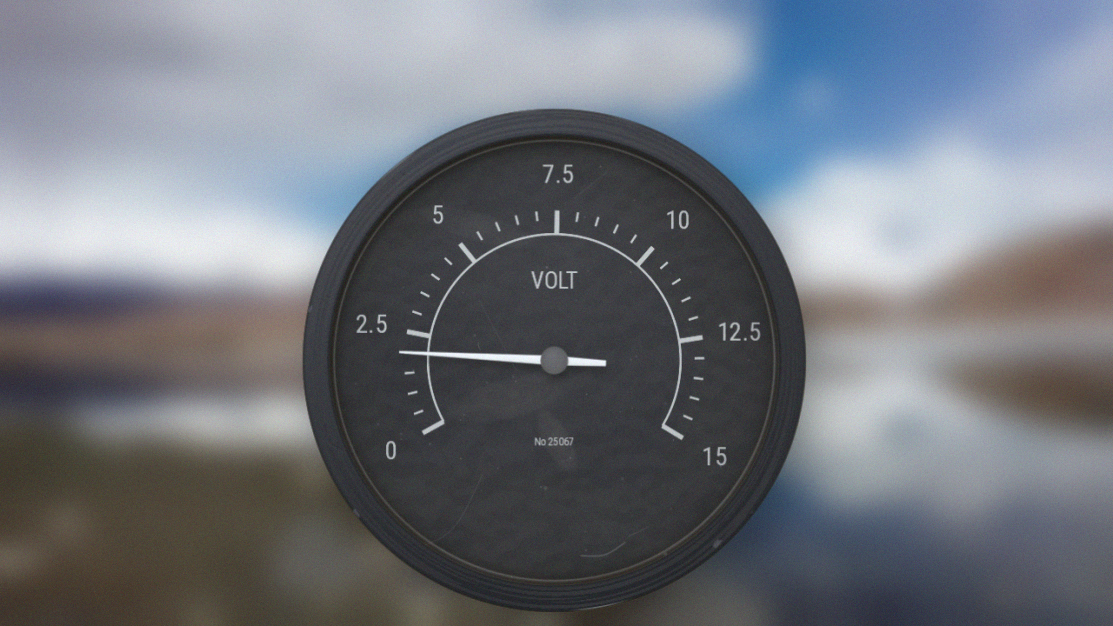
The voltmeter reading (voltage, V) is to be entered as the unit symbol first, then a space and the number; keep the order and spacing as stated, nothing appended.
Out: V 2
